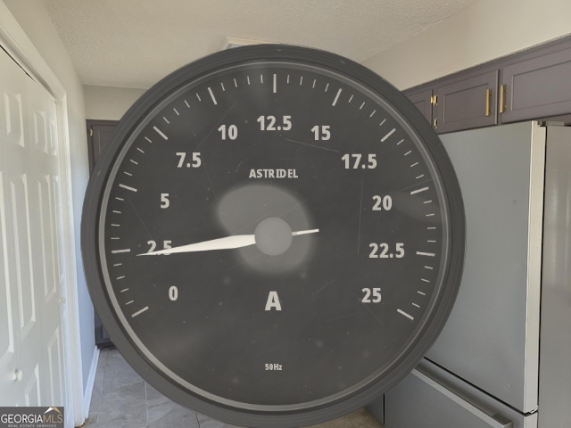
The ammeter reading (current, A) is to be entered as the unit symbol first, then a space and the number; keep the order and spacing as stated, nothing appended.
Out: A 2.25
